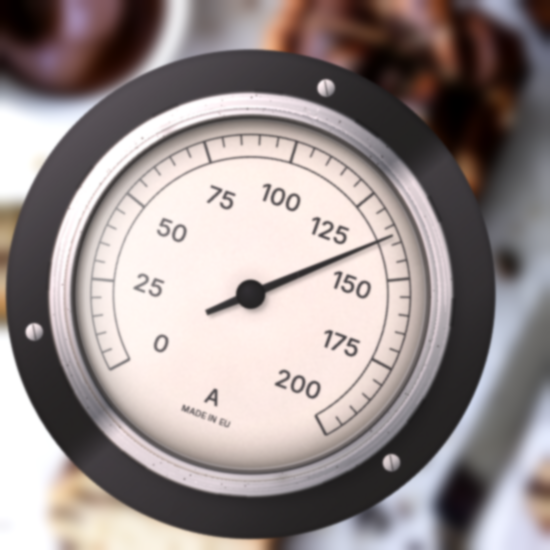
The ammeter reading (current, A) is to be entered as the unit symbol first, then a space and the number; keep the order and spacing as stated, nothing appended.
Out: A 137.5
